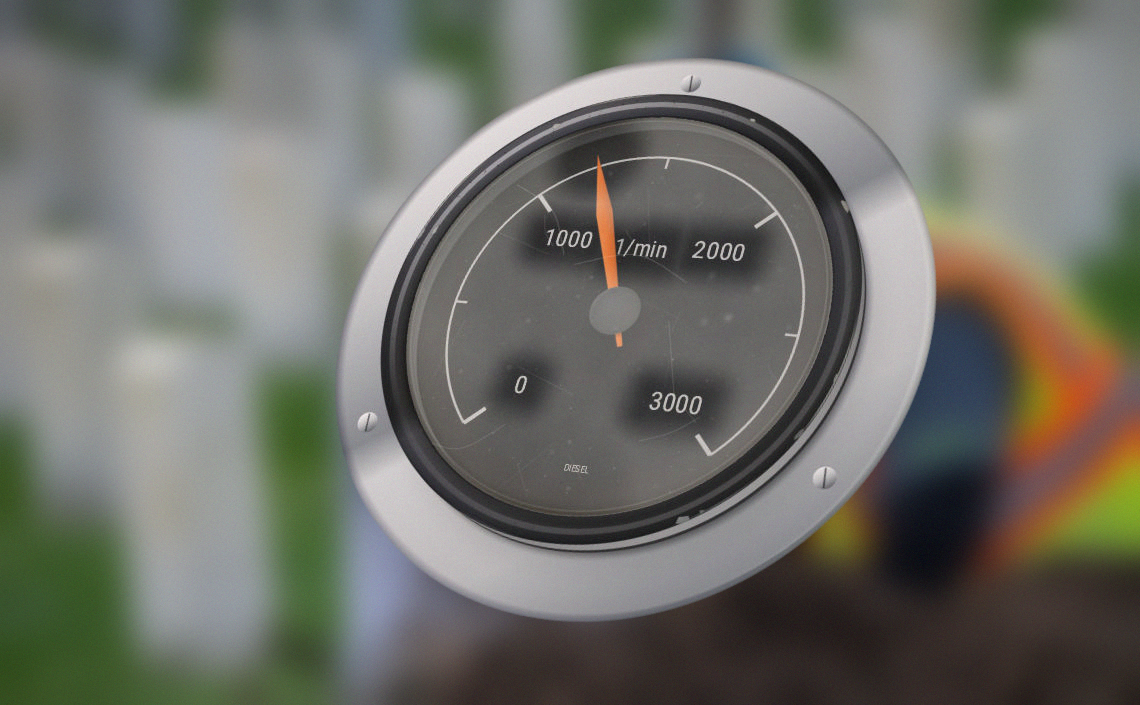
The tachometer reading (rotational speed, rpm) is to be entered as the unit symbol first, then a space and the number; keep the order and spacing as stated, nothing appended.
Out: rpm 1250
